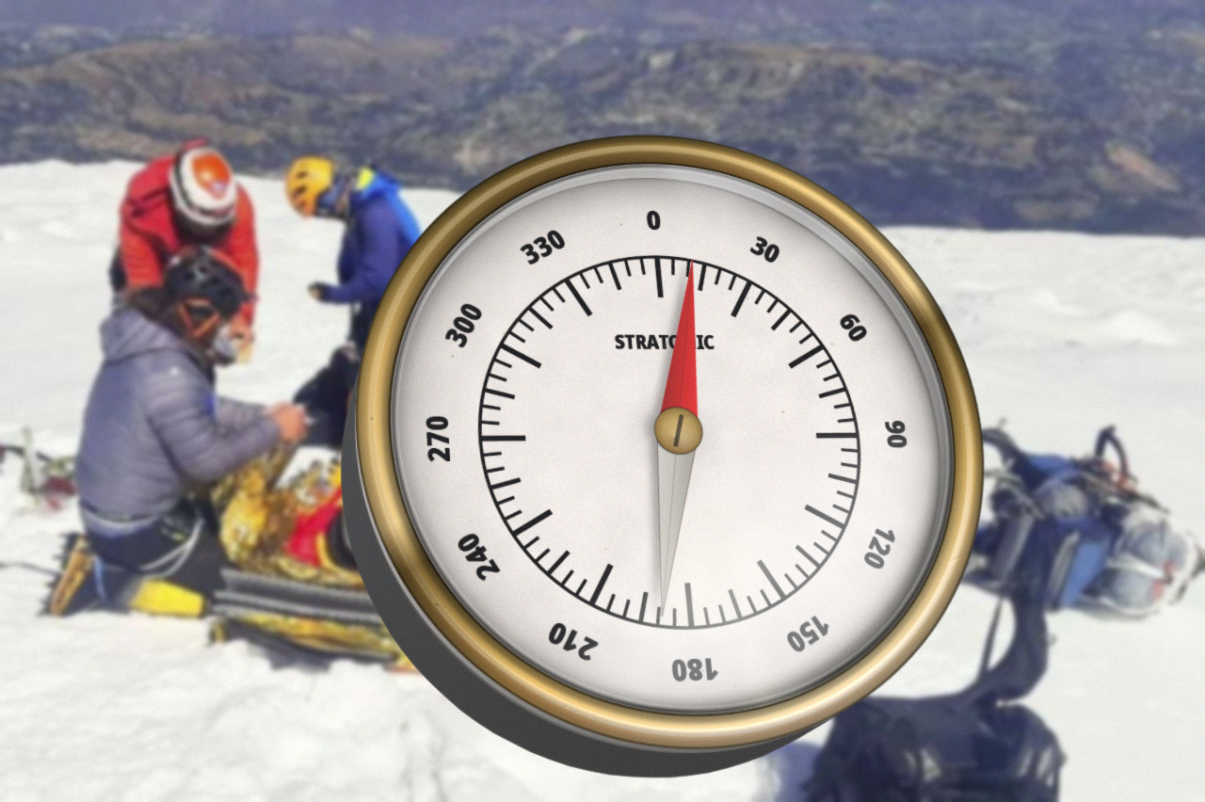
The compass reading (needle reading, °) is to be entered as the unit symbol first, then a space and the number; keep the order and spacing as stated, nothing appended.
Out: ° 10
